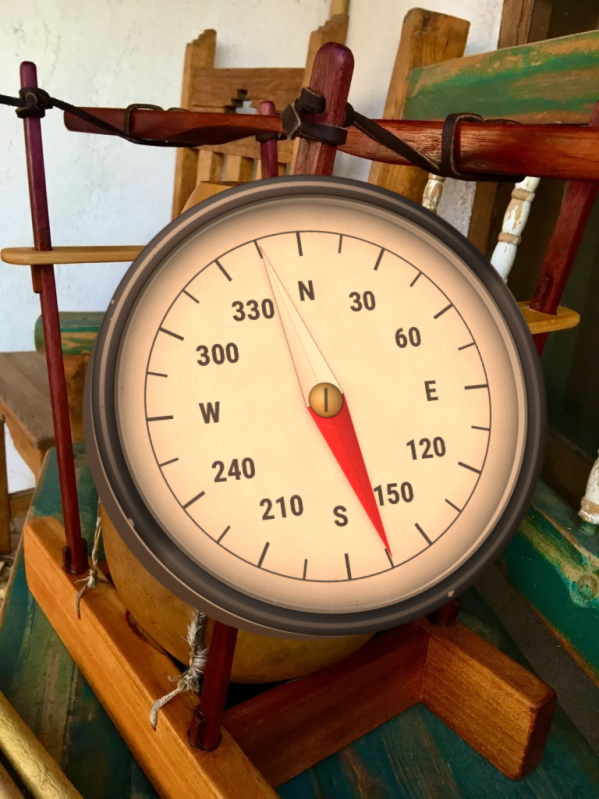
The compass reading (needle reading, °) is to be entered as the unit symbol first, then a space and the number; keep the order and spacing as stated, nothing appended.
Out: ° 165
